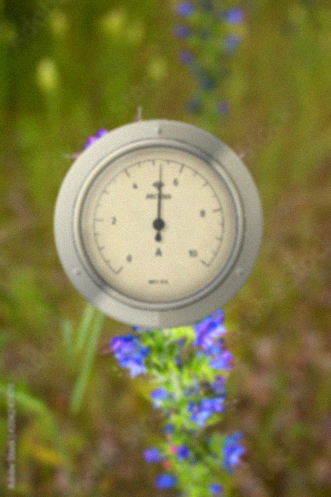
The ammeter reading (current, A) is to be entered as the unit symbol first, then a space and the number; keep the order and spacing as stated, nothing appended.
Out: A 5.25
